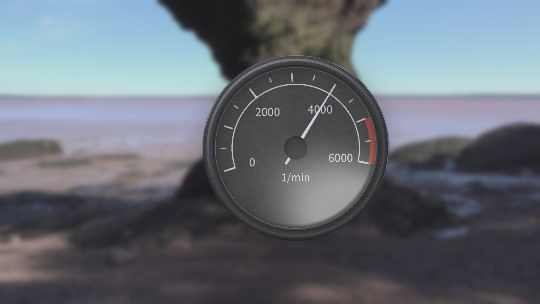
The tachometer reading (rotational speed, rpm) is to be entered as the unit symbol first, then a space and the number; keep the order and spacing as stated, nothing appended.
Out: rpm 4000
